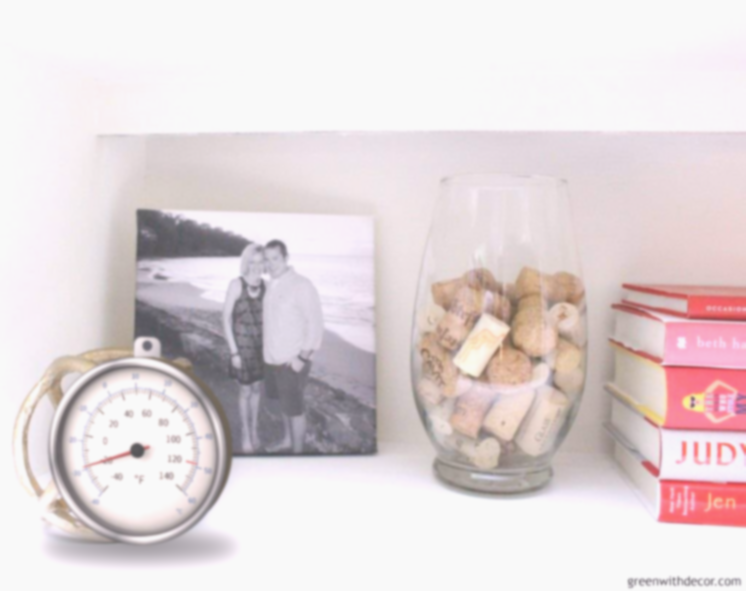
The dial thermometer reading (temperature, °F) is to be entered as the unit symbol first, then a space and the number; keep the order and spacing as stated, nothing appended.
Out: °F -20
